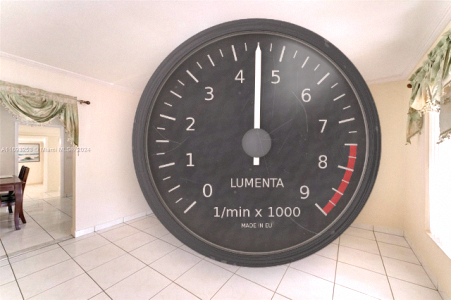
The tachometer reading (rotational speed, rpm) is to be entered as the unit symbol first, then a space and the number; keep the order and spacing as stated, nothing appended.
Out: rpm 4500
